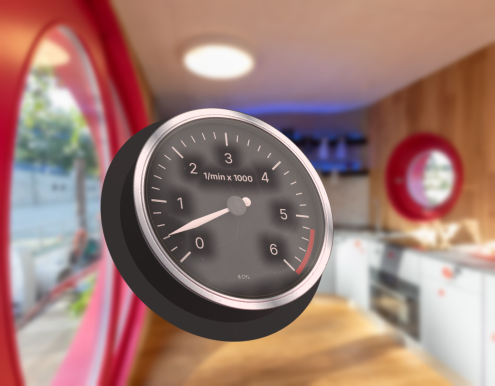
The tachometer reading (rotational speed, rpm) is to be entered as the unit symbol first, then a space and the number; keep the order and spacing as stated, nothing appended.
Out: rpm 400
